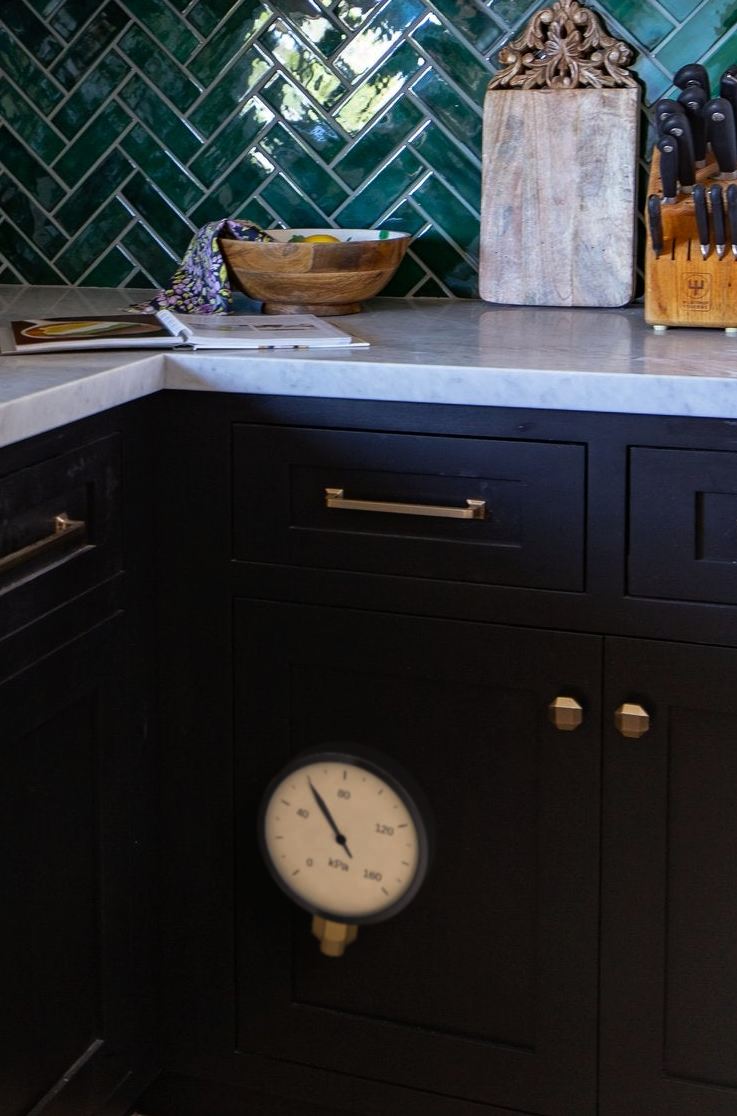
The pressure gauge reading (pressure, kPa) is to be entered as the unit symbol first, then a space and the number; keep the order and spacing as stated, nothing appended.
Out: kPa 60
